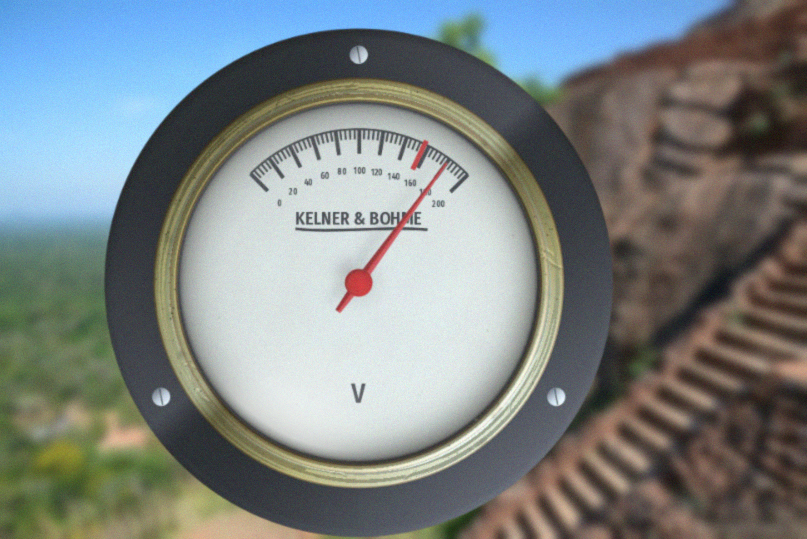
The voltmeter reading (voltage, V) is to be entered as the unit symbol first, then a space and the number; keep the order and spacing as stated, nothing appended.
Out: V 180
